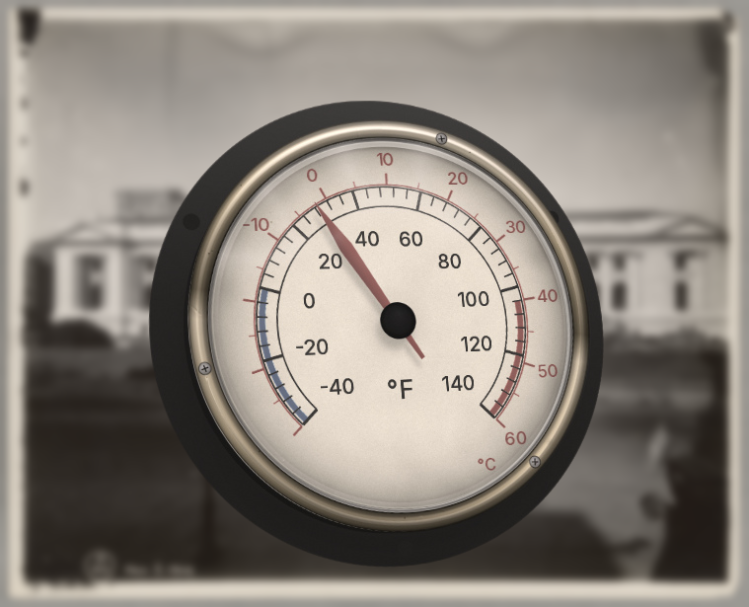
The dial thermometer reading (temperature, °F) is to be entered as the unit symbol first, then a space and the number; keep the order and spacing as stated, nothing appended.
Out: °F 28
